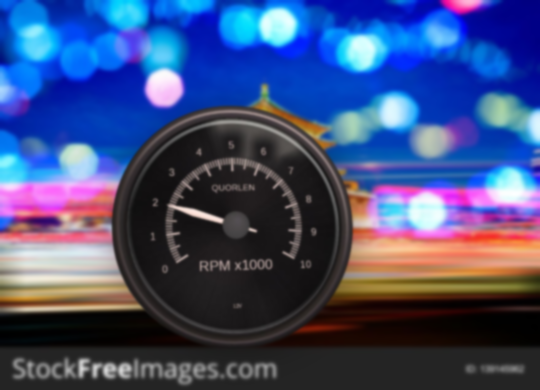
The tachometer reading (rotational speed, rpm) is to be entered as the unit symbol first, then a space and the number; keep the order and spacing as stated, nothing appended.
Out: rpm 2000
